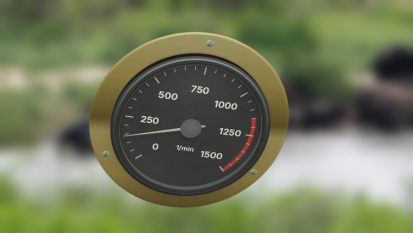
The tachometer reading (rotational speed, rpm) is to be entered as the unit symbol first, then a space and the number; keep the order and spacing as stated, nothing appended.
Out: rpm 150
